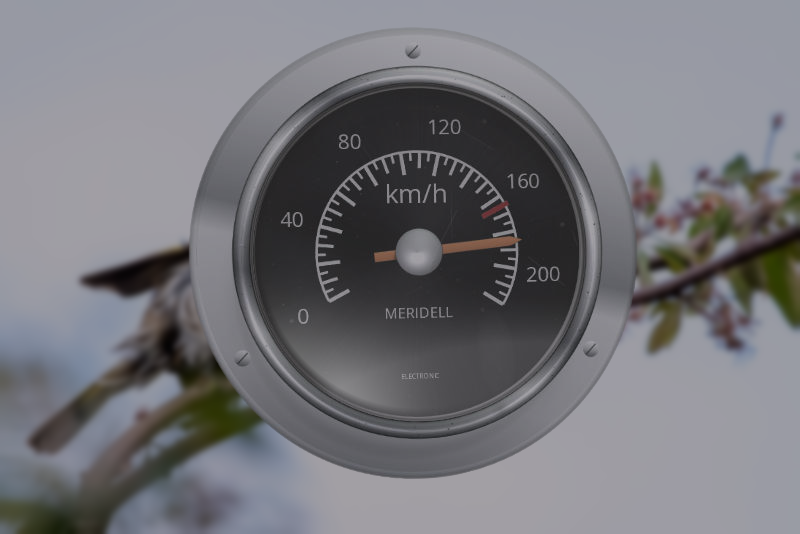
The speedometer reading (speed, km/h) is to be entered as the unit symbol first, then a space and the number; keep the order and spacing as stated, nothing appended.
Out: km/h 185
